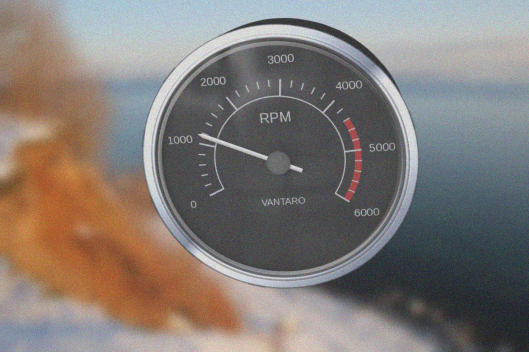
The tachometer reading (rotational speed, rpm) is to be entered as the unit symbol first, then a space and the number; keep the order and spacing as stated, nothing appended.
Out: rpm 1200
